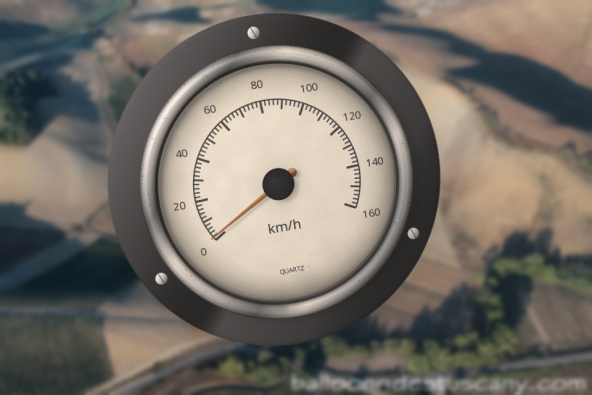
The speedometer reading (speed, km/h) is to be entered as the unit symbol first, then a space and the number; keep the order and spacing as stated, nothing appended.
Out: km/h 2
